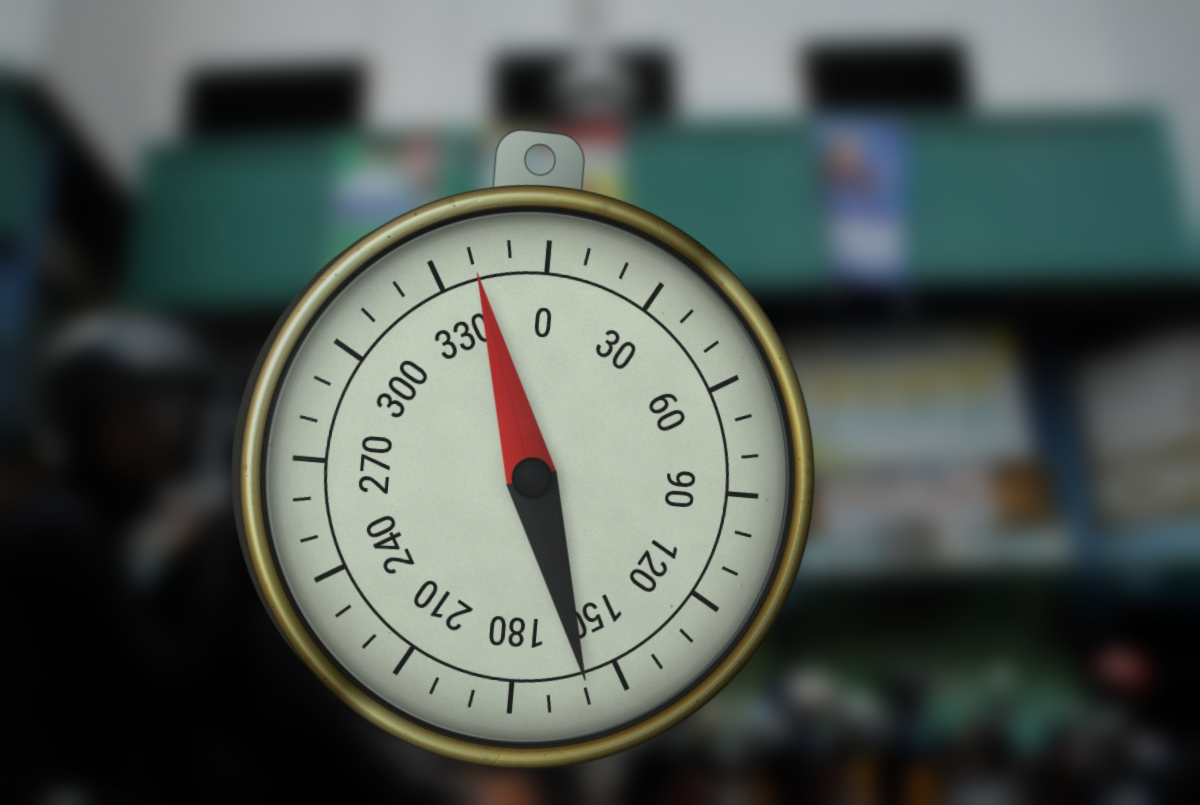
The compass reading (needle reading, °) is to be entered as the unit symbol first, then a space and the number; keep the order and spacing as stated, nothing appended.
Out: ° 340
